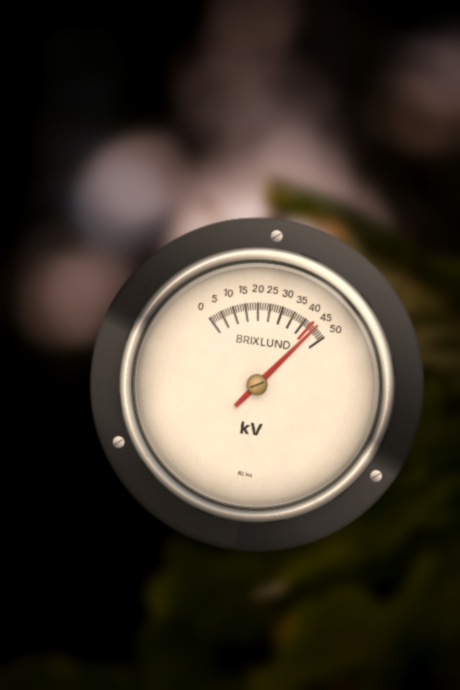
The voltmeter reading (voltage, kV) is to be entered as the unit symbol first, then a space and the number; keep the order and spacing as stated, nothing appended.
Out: kV 45
